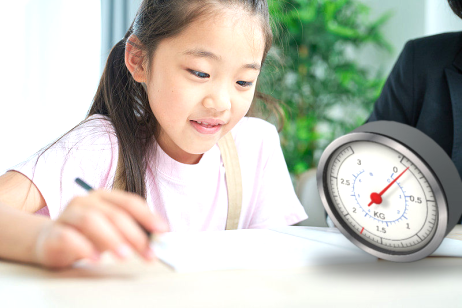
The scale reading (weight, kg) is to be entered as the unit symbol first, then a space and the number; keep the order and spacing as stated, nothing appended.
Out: kg 0.1
